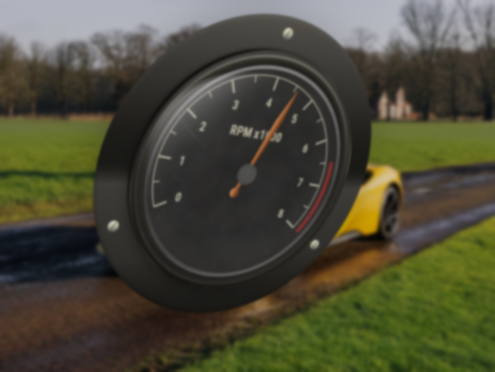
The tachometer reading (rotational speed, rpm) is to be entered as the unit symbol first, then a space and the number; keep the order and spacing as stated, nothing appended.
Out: rpm 4500
